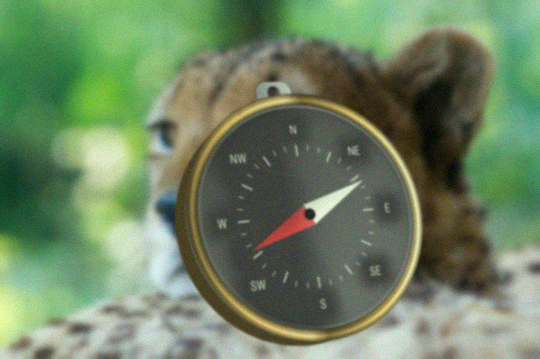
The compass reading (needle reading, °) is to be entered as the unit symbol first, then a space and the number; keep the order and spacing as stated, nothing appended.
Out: ° 245
